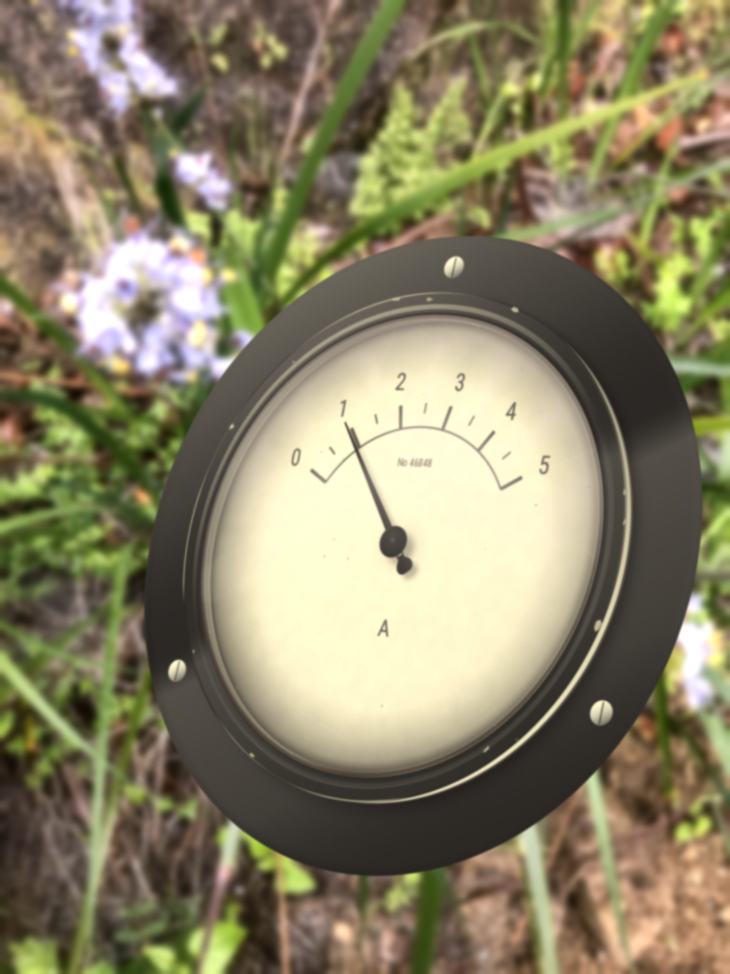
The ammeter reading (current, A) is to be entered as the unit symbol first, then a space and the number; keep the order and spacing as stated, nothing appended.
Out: A 1
